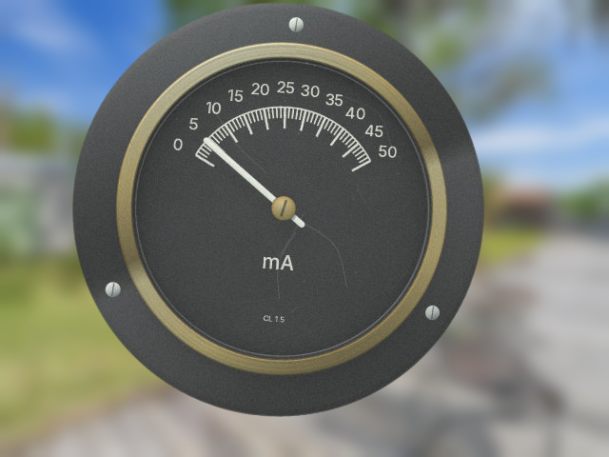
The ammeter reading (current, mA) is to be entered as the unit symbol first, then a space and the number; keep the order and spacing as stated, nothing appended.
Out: mA 4
